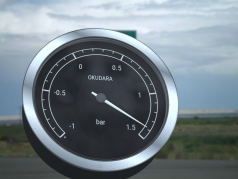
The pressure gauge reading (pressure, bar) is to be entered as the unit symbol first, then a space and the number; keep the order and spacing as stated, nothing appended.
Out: bar 1.4
